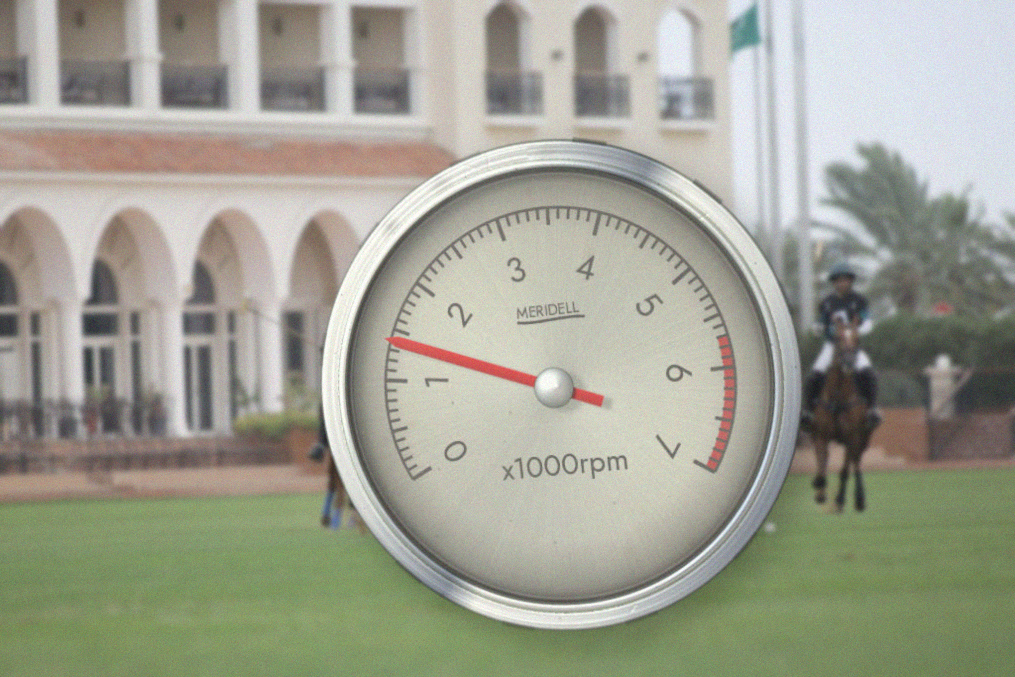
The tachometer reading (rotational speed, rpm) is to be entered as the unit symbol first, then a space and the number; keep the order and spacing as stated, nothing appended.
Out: rpm 1400
